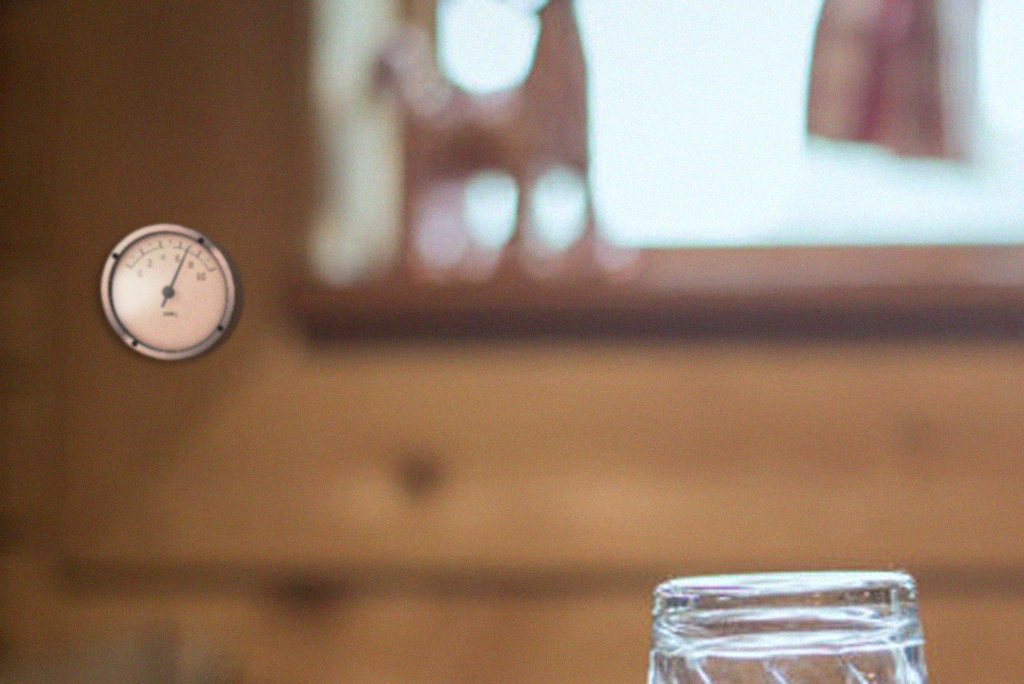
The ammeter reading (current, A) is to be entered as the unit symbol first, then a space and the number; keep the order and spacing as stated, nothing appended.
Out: A 7
